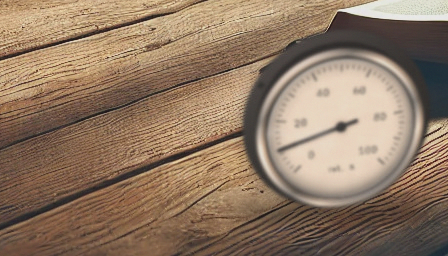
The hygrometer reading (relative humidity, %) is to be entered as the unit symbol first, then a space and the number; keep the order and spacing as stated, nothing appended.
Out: % 10
